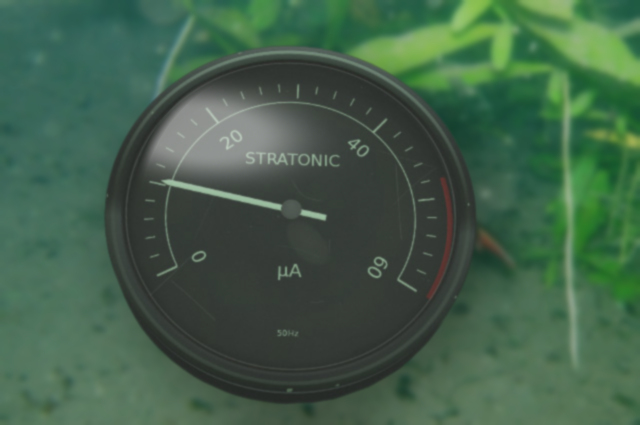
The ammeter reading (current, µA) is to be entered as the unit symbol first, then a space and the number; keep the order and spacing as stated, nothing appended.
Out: µA 10
